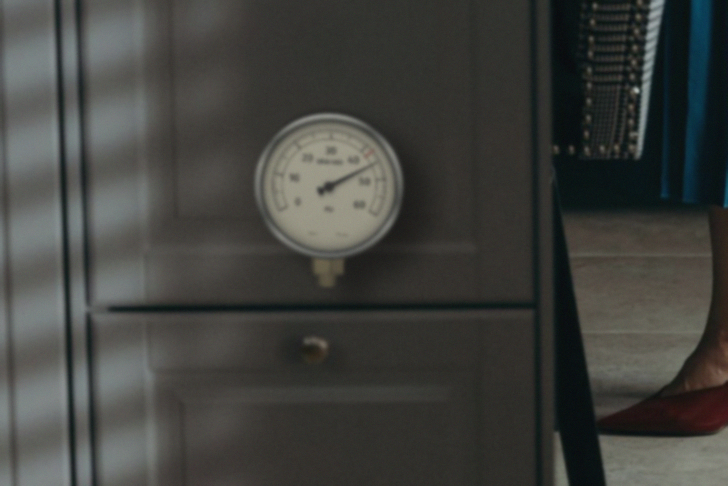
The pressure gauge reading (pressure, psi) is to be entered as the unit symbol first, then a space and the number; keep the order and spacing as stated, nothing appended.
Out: psi 45
